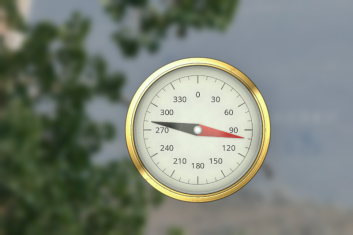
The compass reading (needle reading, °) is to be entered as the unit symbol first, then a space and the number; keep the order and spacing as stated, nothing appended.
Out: ° 100
